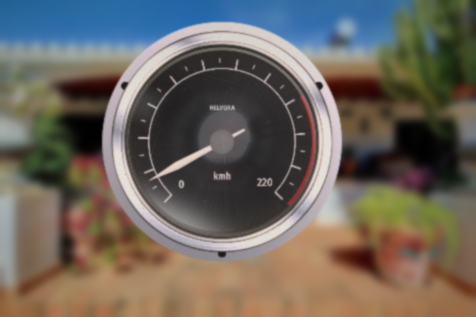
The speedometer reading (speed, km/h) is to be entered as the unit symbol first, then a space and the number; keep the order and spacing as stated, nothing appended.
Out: km/h 15
